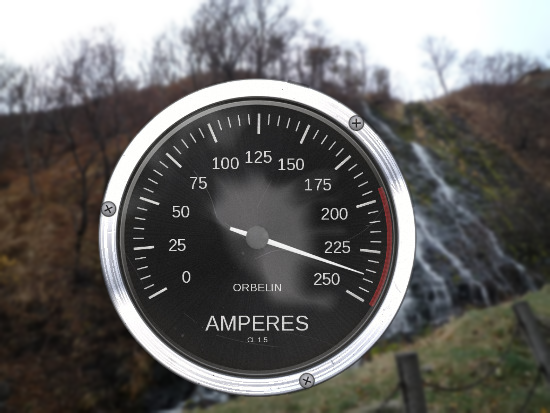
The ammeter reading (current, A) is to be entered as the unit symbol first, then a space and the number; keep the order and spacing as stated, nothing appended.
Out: A 237.5
